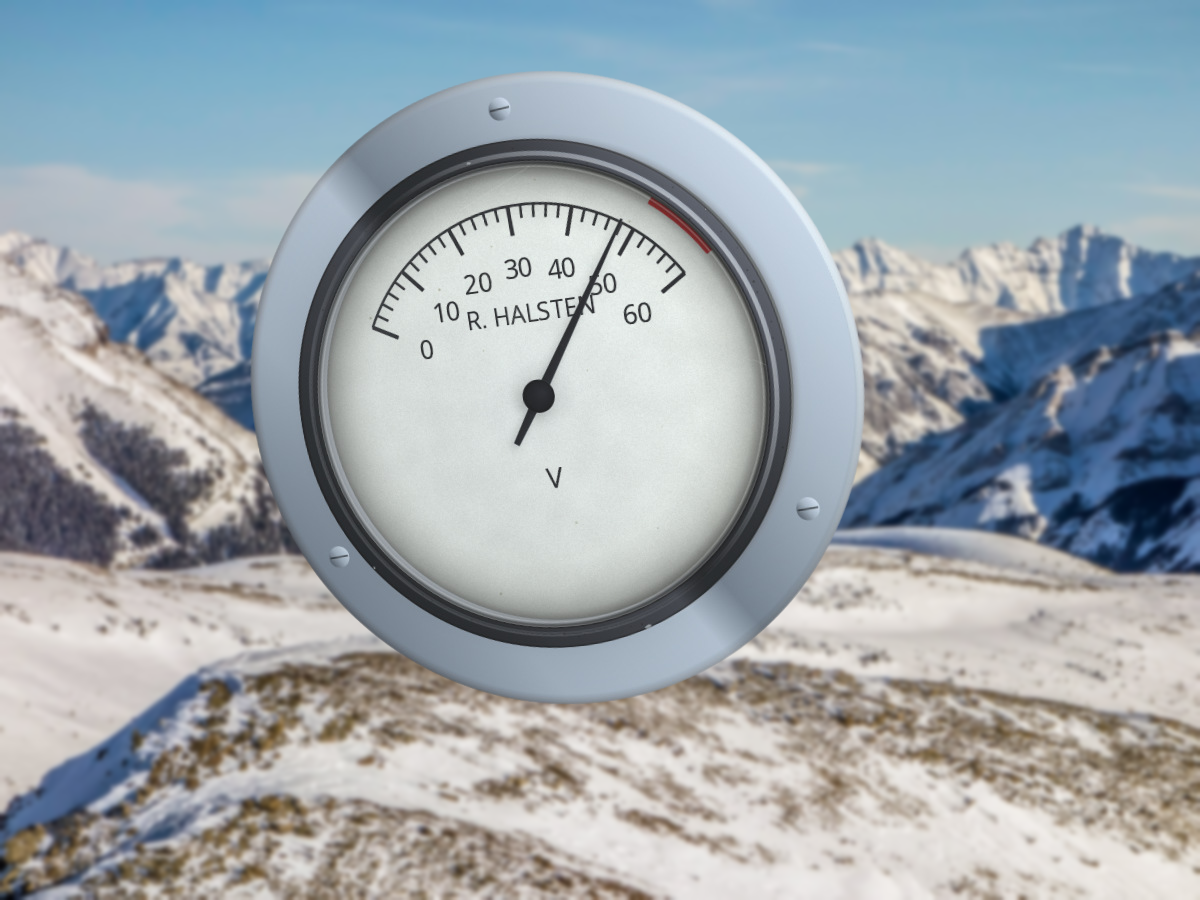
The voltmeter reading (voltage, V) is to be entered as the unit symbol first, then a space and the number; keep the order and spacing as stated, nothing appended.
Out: V 48
